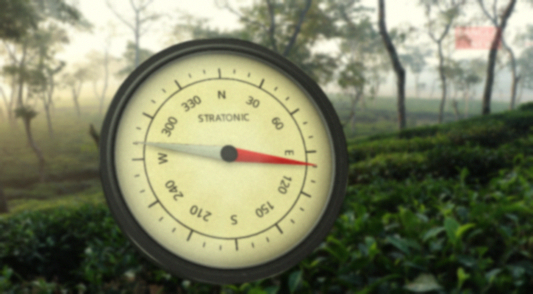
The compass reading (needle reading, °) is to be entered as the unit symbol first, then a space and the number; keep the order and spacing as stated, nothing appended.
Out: ° 100
